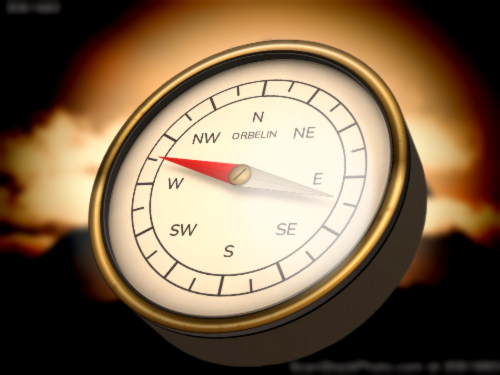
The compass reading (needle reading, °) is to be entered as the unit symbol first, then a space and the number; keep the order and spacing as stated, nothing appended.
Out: ° 285
